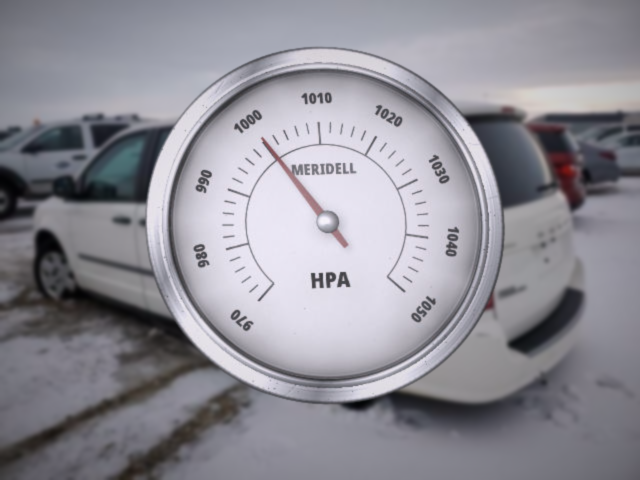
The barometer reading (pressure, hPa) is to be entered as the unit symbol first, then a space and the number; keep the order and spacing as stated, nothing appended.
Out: hPa 1000
